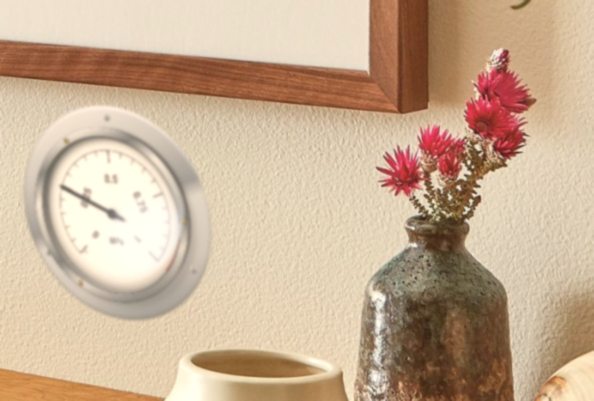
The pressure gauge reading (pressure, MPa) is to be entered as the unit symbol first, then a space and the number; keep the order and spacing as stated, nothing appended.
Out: MPa 0.25
